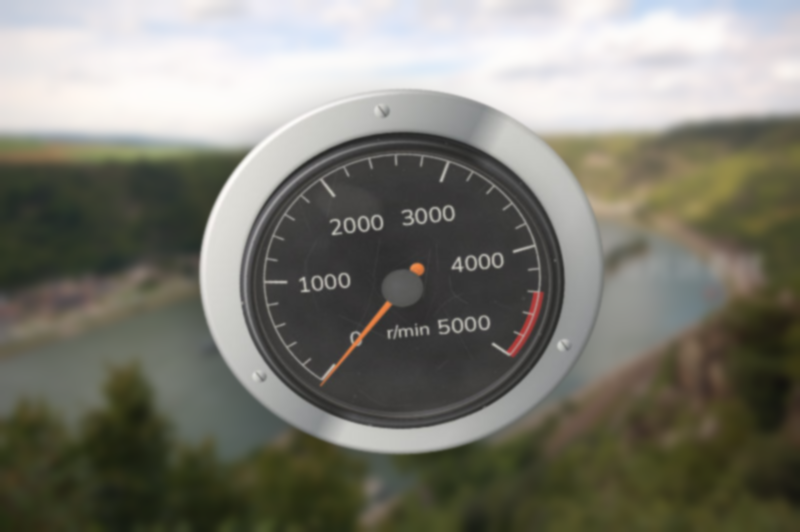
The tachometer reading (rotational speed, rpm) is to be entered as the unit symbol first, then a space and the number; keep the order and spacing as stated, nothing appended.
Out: rpm 0
